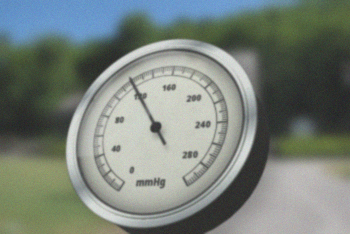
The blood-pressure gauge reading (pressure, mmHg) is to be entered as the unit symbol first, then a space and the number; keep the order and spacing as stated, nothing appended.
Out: mmHg 120
